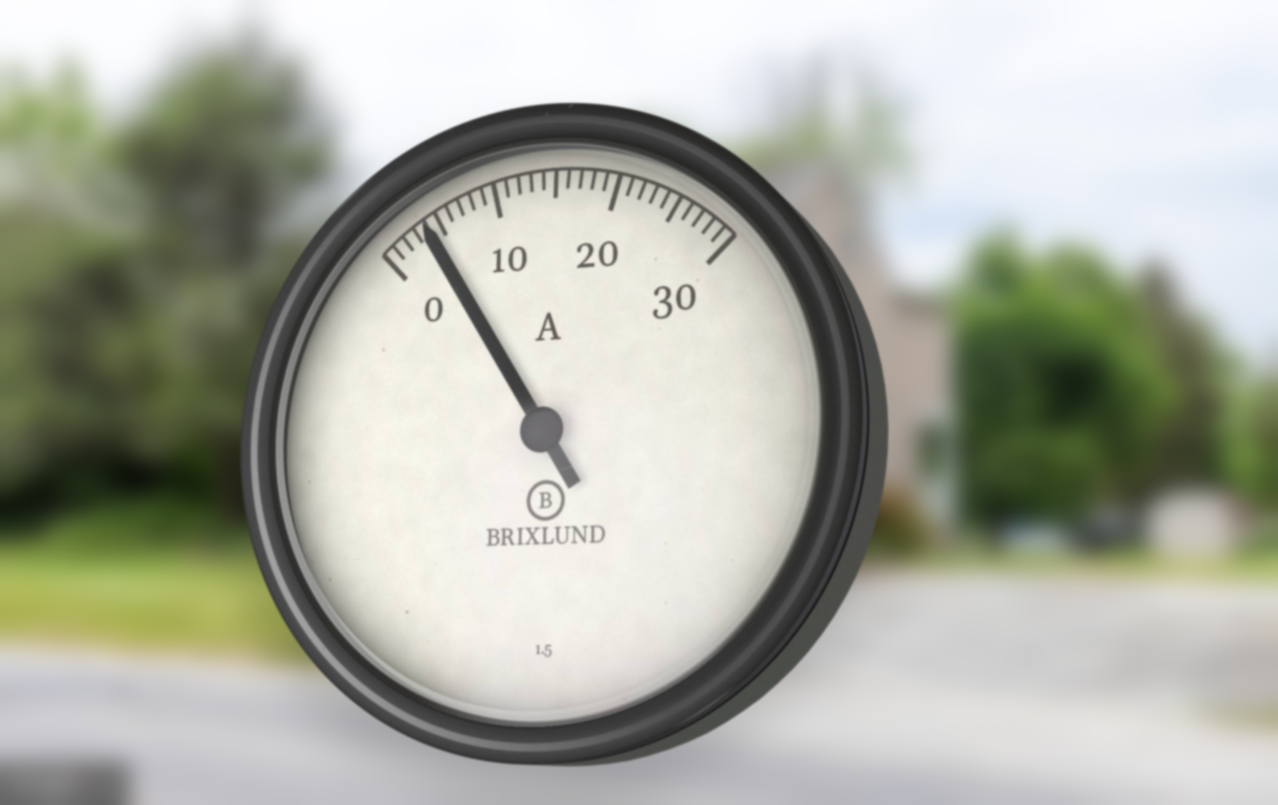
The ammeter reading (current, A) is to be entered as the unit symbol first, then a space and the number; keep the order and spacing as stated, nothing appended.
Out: A 4
